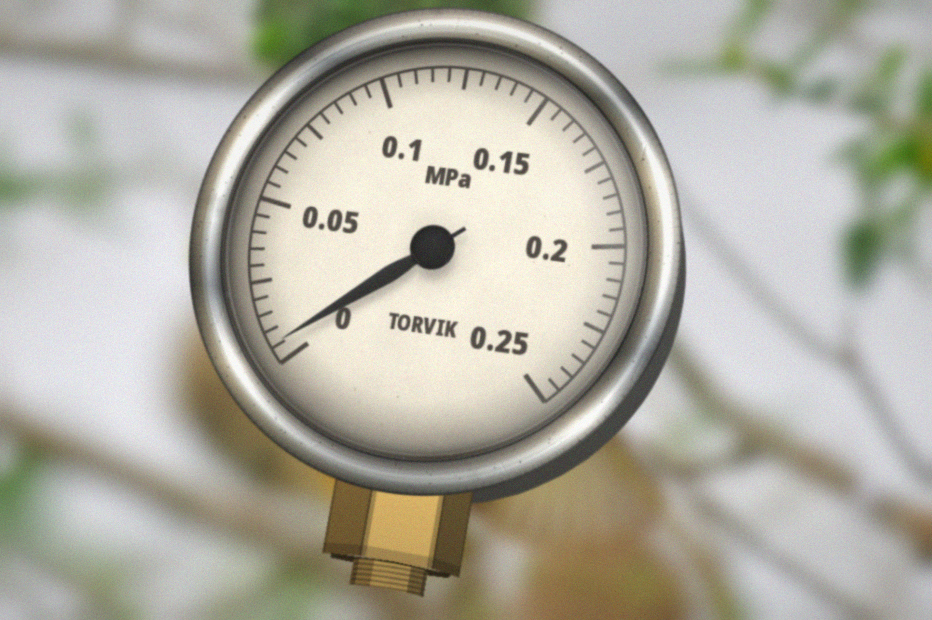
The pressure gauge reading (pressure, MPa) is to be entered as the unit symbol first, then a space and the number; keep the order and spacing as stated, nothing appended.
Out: MPa 0.005
